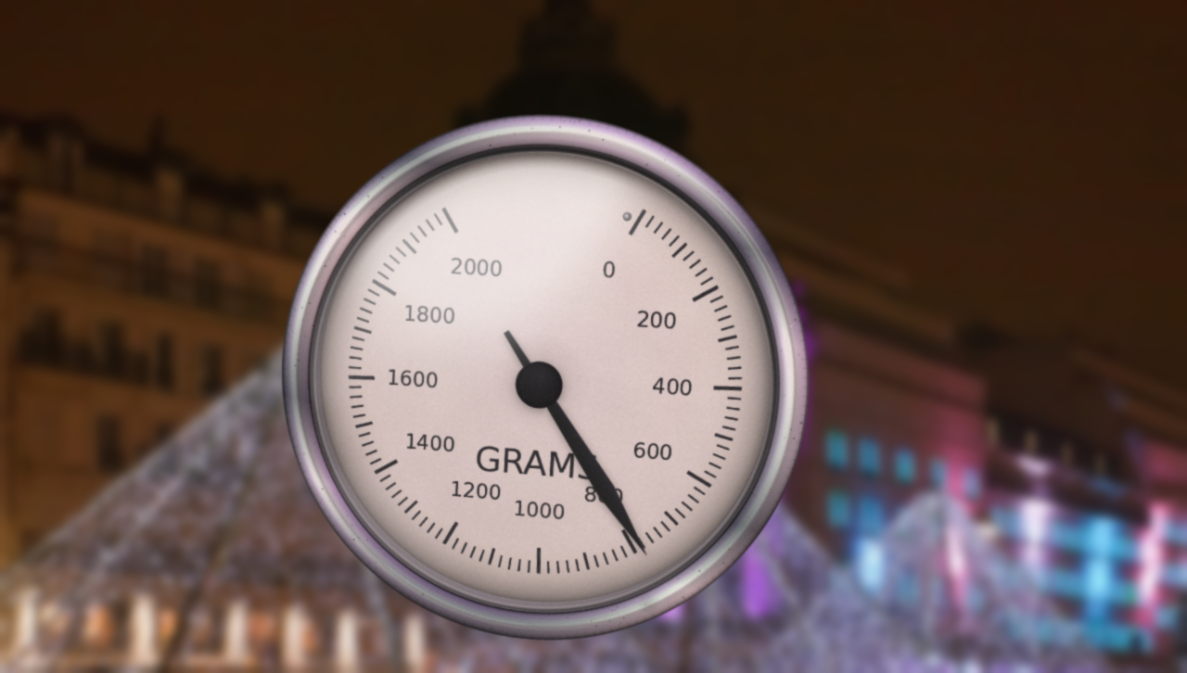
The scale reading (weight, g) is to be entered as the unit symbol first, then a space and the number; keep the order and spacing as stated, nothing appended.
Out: g 780
